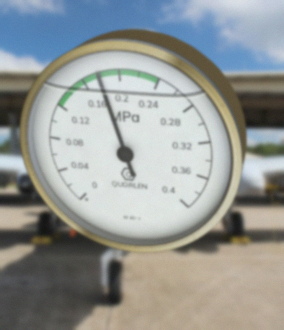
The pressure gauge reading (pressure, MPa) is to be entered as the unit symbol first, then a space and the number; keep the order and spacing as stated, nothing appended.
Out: MPa 0.18
